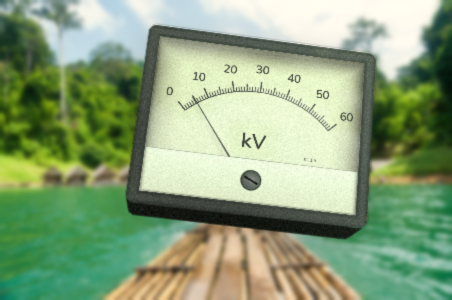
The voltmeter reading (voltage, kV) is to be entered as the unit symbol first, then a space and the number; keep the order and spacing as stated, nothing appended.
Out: kV 5
